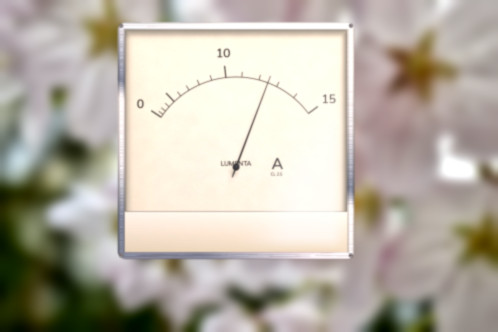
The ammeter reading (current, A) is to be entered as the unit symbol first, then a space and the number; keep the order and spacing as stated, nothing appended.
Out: A 12.5
